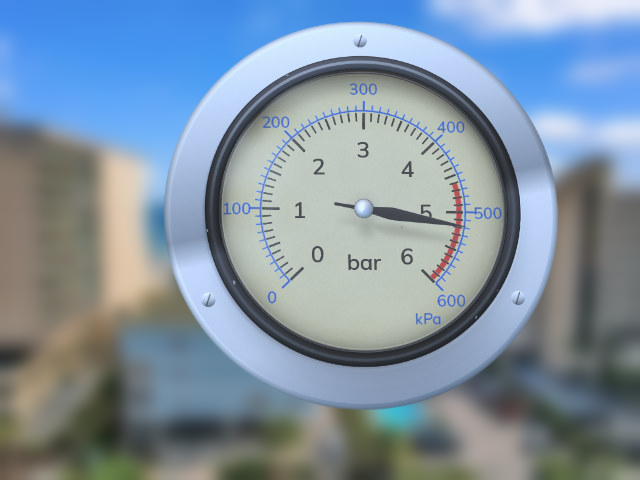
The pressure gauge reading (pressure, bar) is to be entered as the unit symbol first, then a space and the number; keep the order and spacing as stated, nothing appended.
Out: bar 5.2
